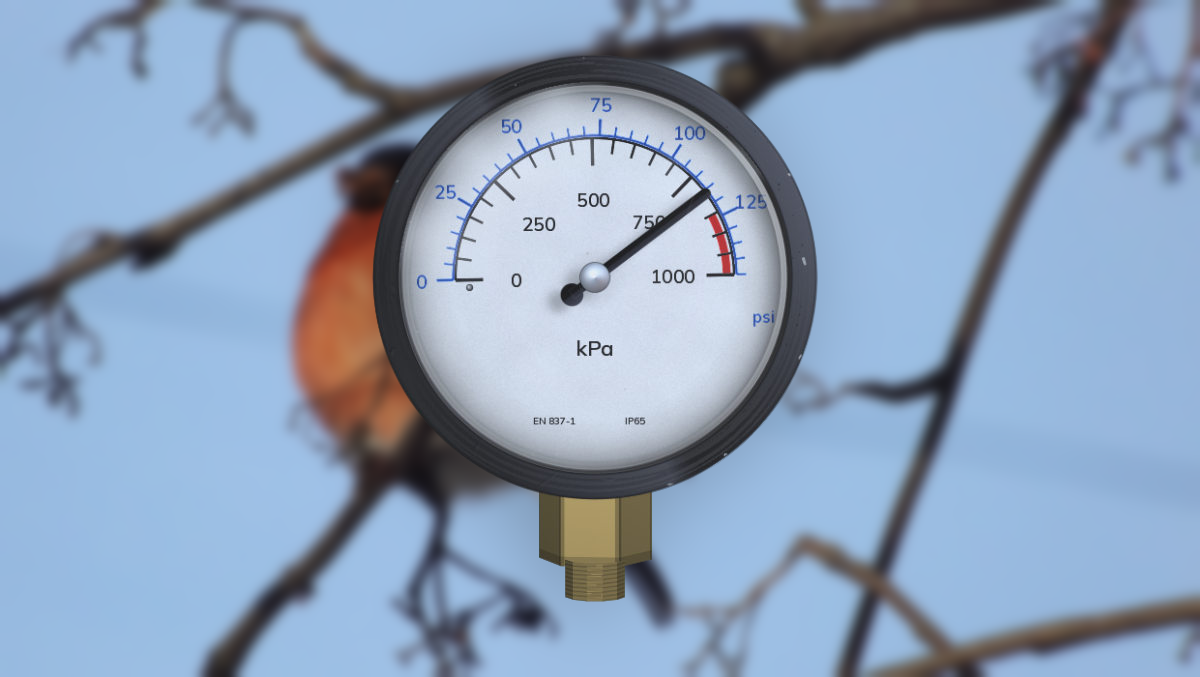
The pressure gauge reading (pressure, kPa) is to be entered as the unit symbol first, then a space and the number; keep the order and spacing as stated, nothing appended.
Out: kPa 800
